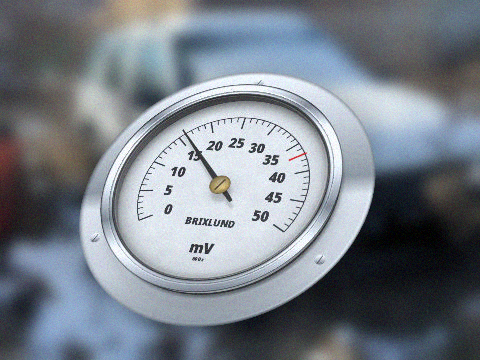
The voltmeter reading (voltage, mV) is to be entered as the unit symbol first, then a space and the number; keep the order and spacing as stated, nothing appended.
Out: mV 16
